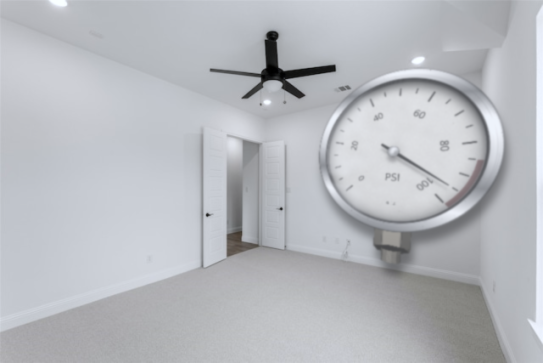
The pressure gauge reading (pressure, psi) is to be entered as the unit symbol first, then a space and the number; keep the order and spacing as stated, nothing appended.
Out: psi 95
